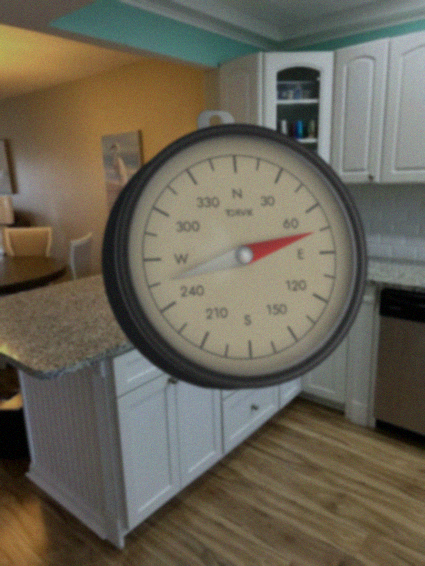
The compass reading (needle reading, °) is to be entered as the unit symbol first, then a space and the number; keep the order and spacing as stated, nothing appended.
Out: ° 75
